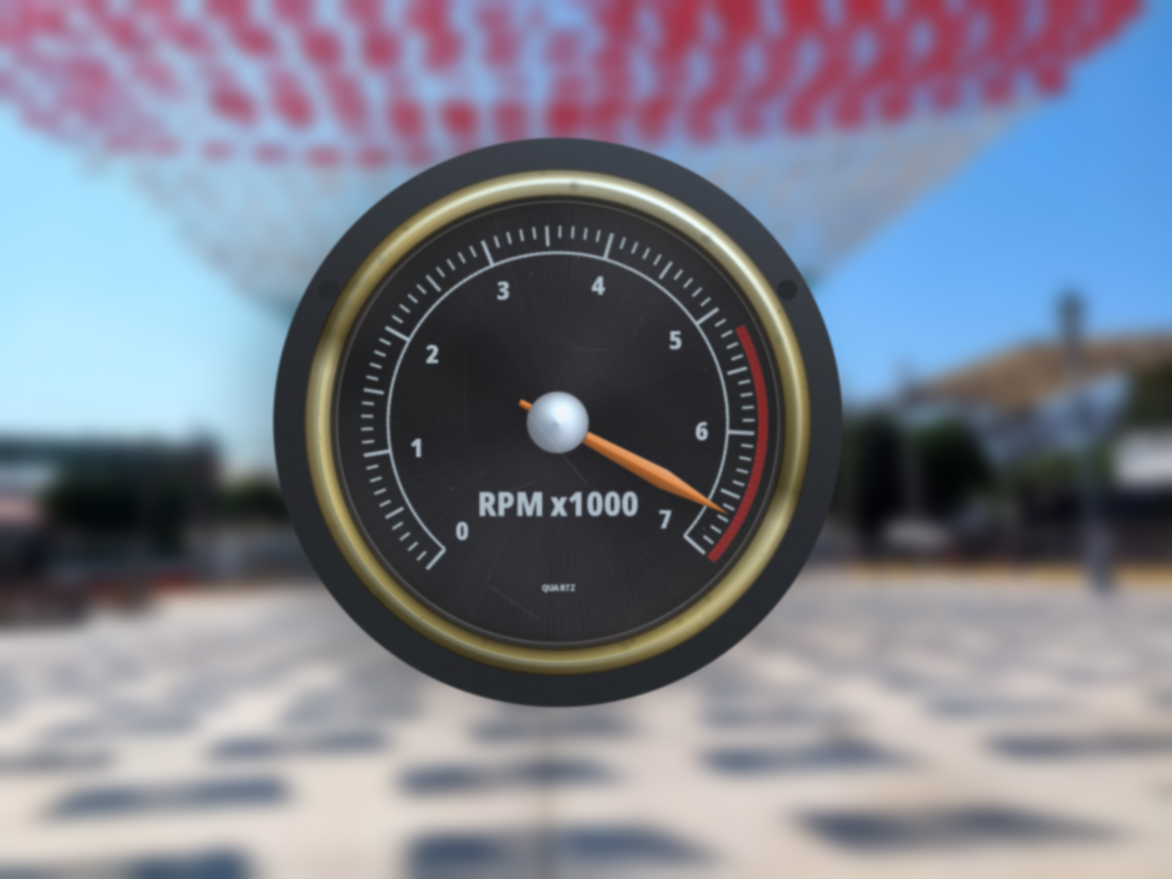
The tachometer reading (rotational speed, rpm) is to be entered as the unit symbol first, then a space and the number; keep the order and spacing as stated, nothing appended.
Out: rpm 6650
